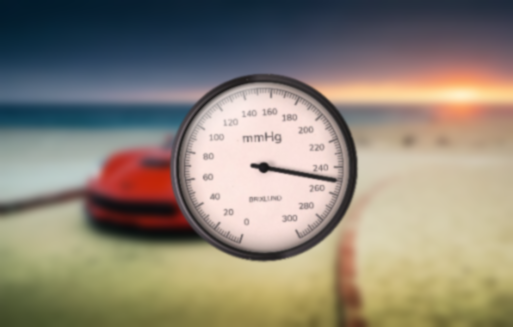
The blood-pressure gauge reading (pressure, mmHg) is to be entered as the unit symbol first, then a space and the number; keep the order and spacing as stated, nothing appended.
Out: mmHg 250
